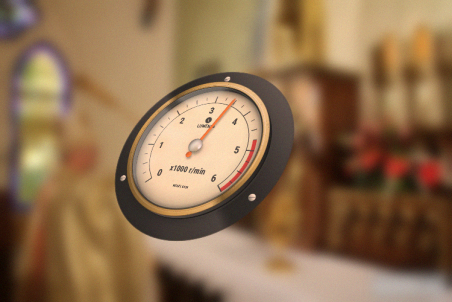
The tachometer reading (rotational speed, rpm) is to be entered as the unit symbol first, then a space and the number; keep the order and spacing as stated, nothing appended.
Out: rpm 3500
